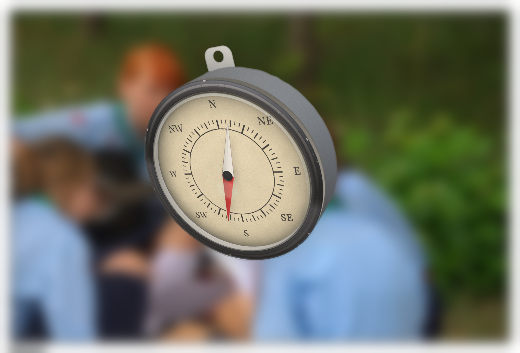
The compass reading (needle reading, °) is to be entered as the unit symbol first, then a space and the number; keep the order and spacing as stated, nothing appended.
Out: ° 195
